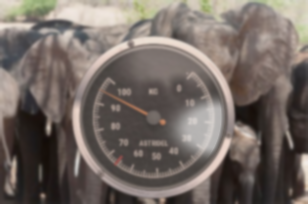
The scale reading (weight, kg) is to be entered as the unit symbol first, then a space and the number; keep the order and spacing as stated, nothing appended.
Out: kg 95
